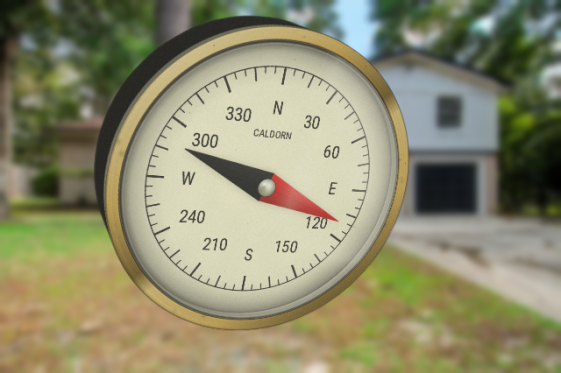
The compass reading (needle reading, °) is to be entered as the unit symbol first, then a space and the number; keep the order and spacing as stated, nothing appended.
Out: ° 110
